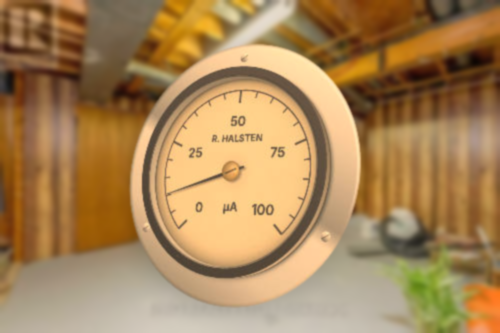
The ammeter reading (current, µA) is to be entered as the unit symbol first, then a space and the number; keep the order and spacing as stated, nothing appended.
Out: µA 10
